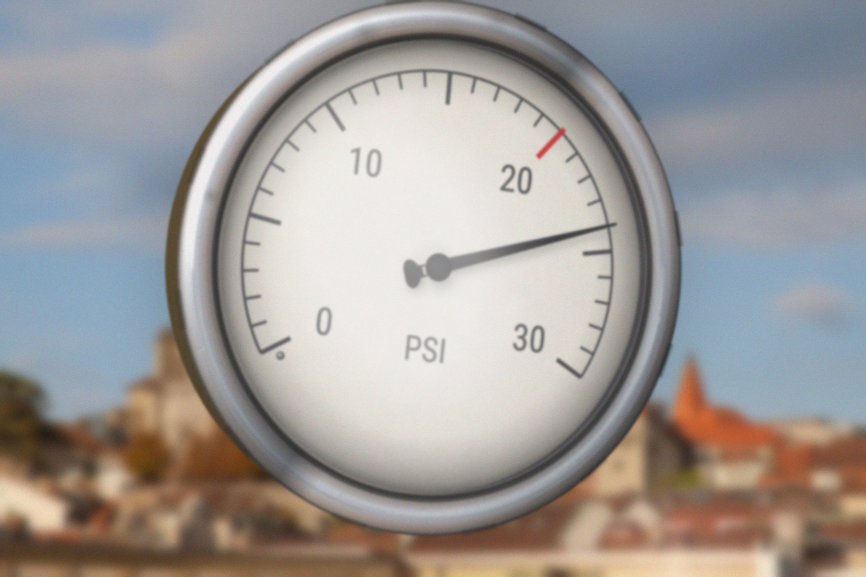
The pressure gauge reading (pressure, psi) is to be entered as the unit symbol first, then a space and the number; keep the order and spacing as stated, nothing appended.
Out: psi 24
